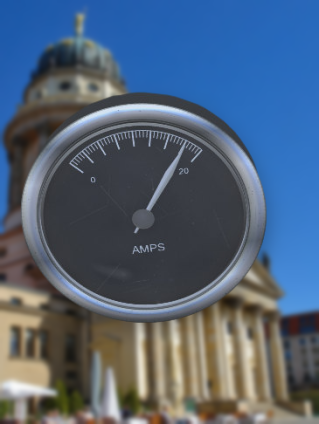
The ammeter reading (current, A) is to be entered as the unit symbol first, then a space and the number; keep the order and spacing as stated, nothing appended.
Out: A 17.5
